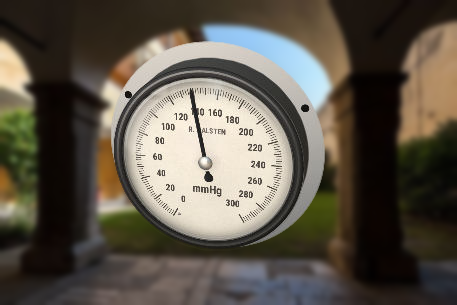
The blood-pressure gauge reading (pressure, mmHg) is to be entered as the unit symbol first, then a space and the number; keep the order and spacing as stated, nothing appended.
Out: mmHg 140
